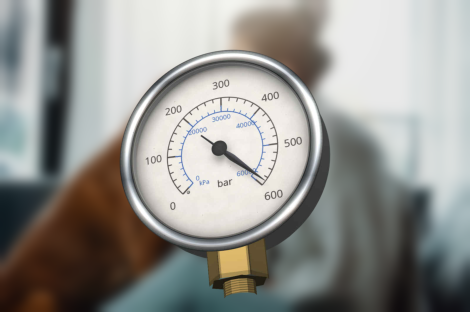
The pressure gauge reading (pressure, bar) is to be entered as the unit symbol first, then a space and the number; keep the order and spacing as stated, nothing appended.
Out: bar 590
